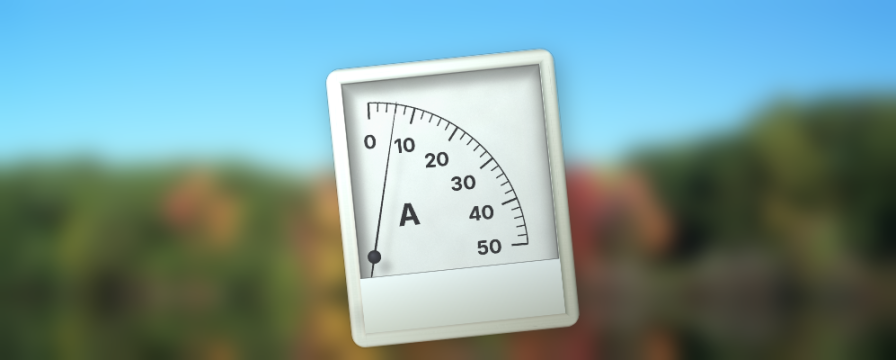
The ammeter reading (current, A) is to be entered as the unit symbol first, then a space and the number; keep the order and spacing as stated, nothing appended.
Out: A 6
